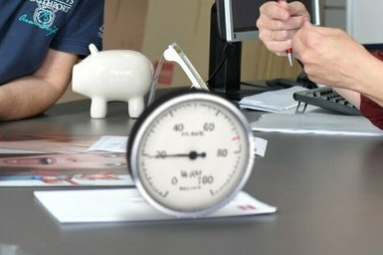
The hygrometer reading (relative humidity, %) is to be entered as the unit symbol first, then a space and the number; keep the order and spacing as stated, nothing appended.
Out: % 20
